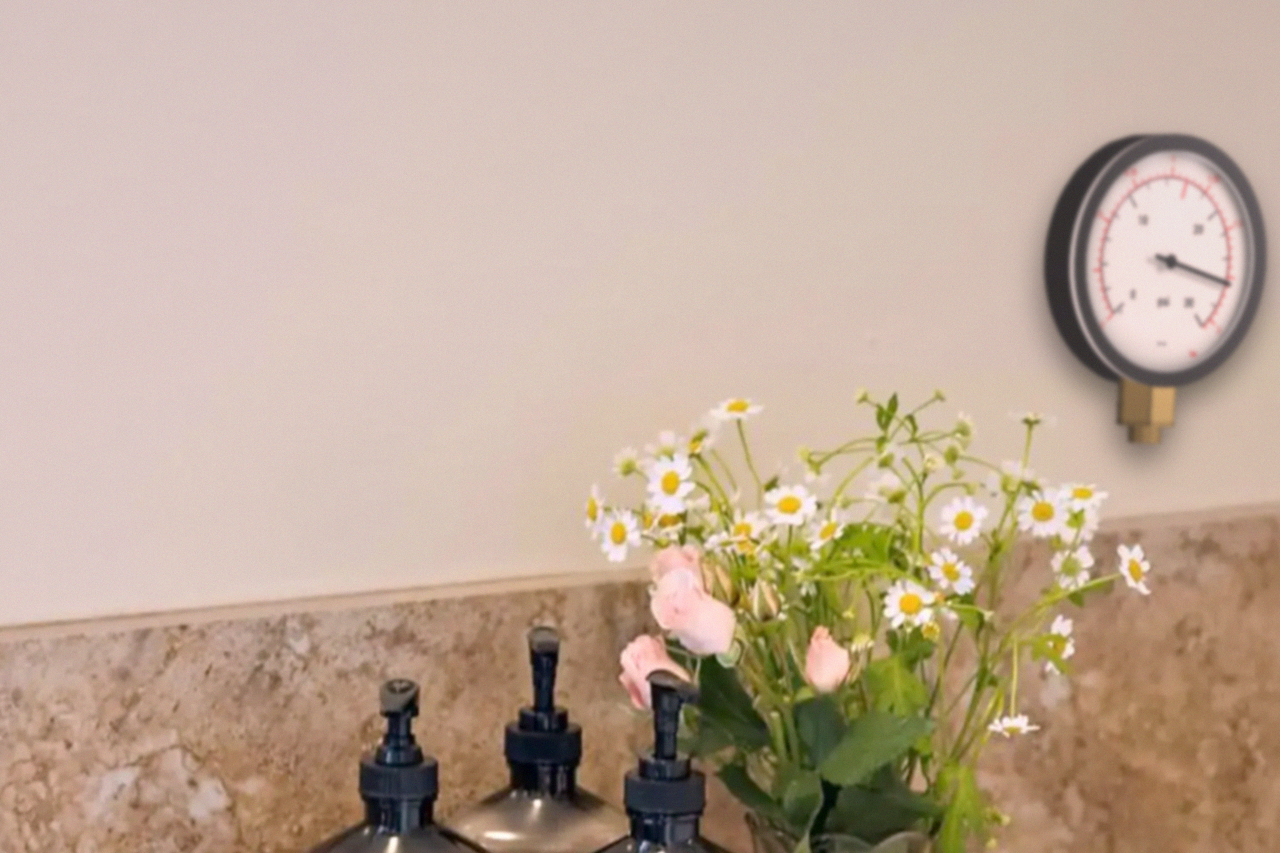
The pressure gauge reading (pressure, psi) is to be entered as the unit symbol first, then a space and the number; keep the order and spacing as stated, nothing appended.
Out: psi 26
